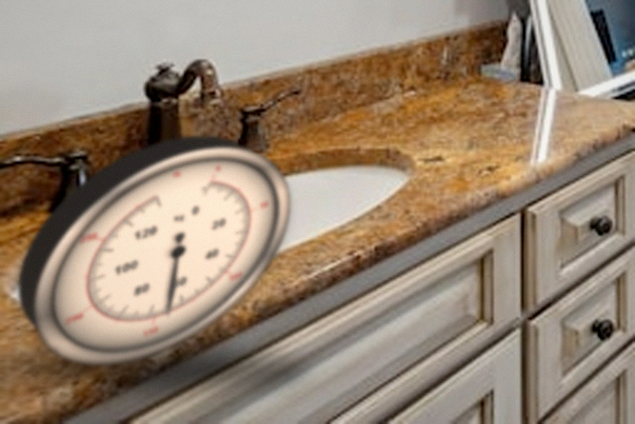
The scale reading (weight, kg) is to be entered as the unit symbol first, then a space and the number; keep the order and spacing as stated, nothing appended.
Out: kg 65
